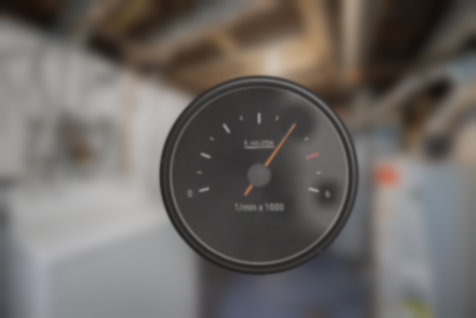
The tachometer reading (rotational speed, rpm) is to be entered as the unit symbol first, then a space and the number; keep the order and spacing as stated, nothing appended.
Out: rpm 4000
